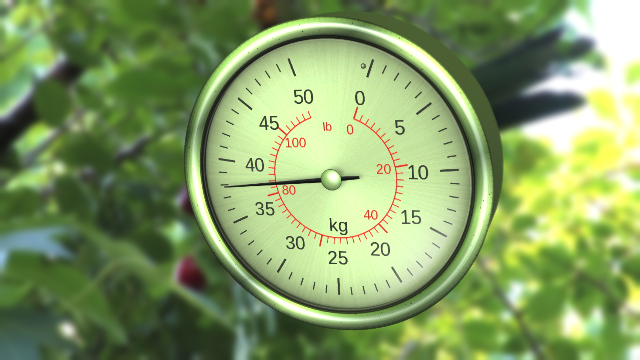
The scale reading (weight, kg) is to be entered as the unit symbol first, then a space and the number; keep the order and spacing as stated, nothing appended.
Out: kg 38
